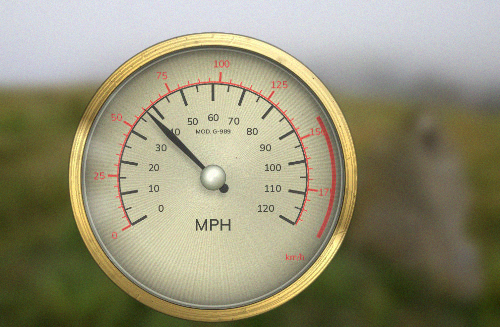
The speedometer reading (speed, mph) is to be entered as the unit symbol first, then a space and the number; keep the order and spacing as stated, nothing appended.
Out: mph 37.5
